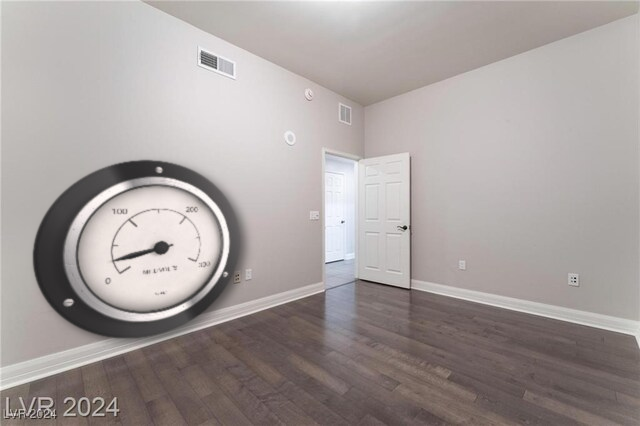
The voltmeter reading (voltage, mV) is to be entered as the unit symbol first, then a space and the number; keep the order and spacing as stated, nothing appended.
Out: mV 25
